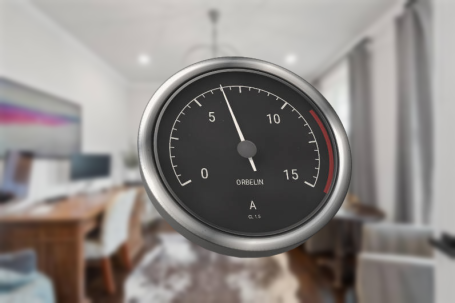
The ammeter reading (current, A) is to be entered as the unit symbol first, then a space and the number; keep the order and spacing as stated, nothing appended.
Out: A 6.5
